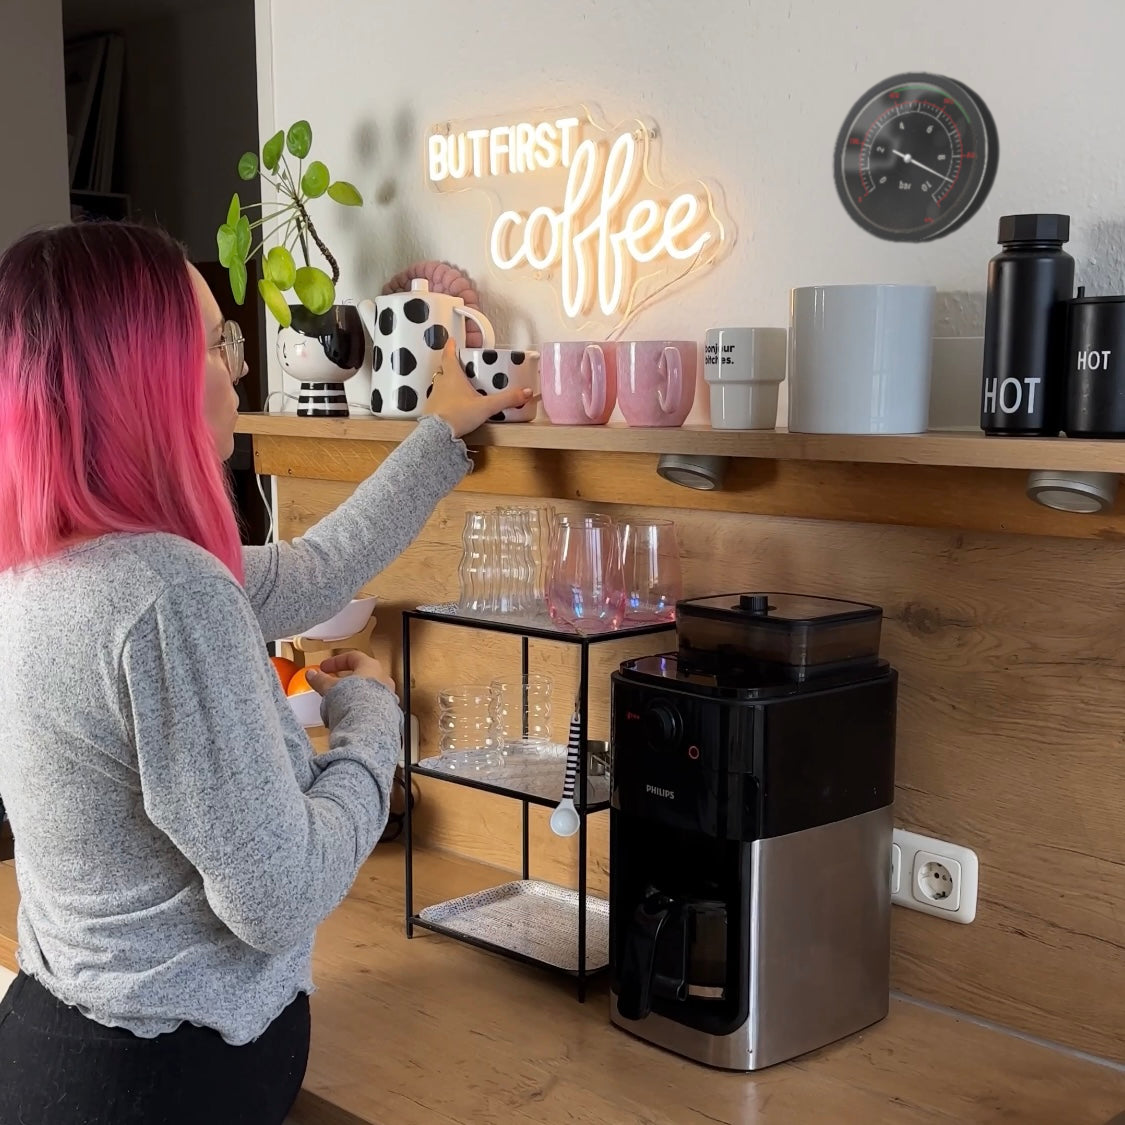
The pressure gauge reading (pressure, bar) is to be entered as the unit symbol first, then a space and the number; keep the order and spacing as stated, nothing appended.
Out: bar 9
